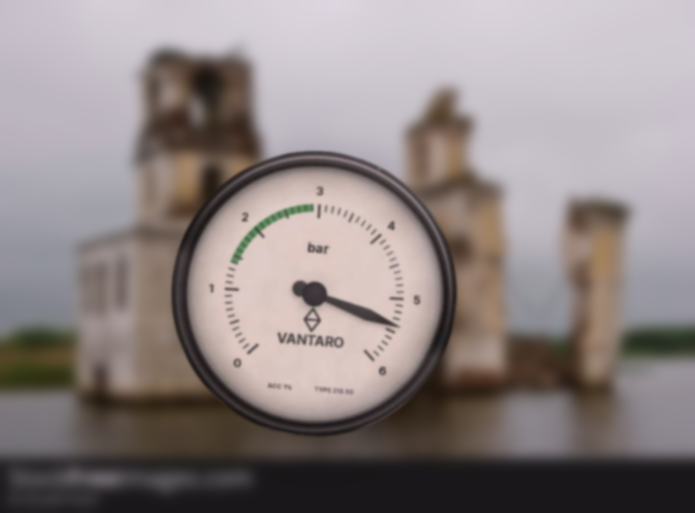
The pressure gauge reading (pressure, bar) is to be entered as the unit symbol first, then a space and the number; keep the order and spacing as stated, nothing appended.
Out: bar 5.4
